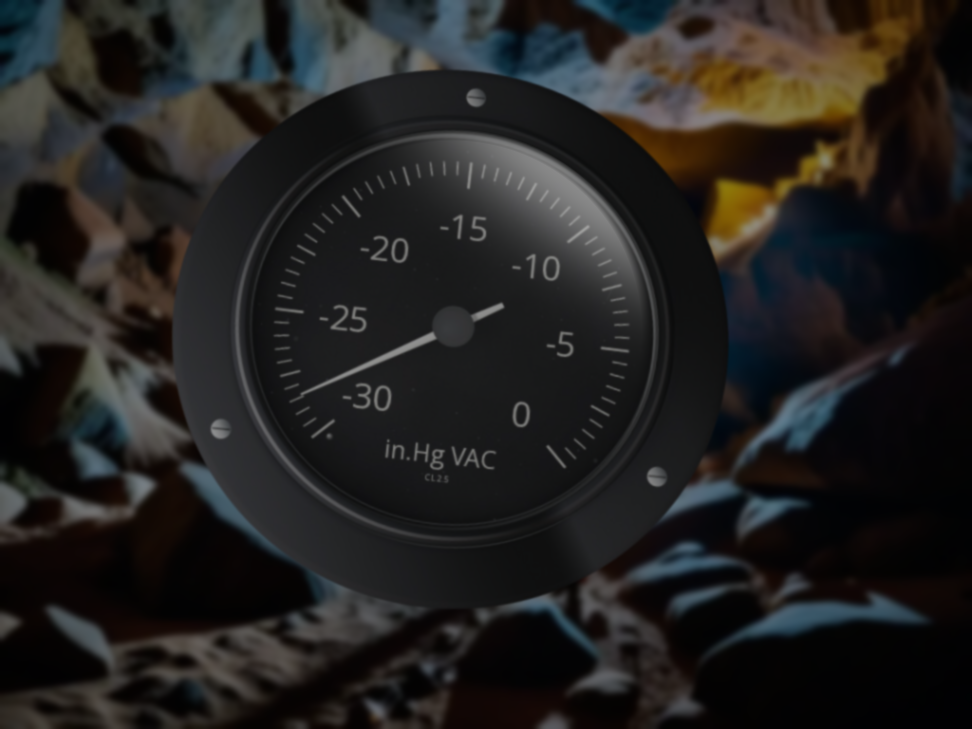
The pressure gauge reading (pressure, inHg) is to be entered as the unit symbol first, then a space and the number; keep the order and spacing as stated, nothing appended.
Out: inHg -28.5
